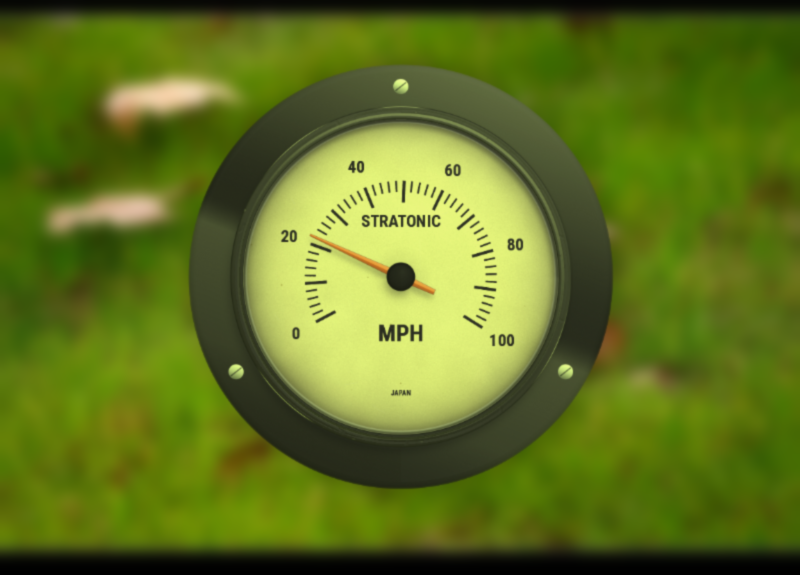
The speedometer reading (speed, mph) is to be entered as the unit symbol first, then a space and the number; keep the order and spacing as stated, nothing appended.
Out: mph 22
